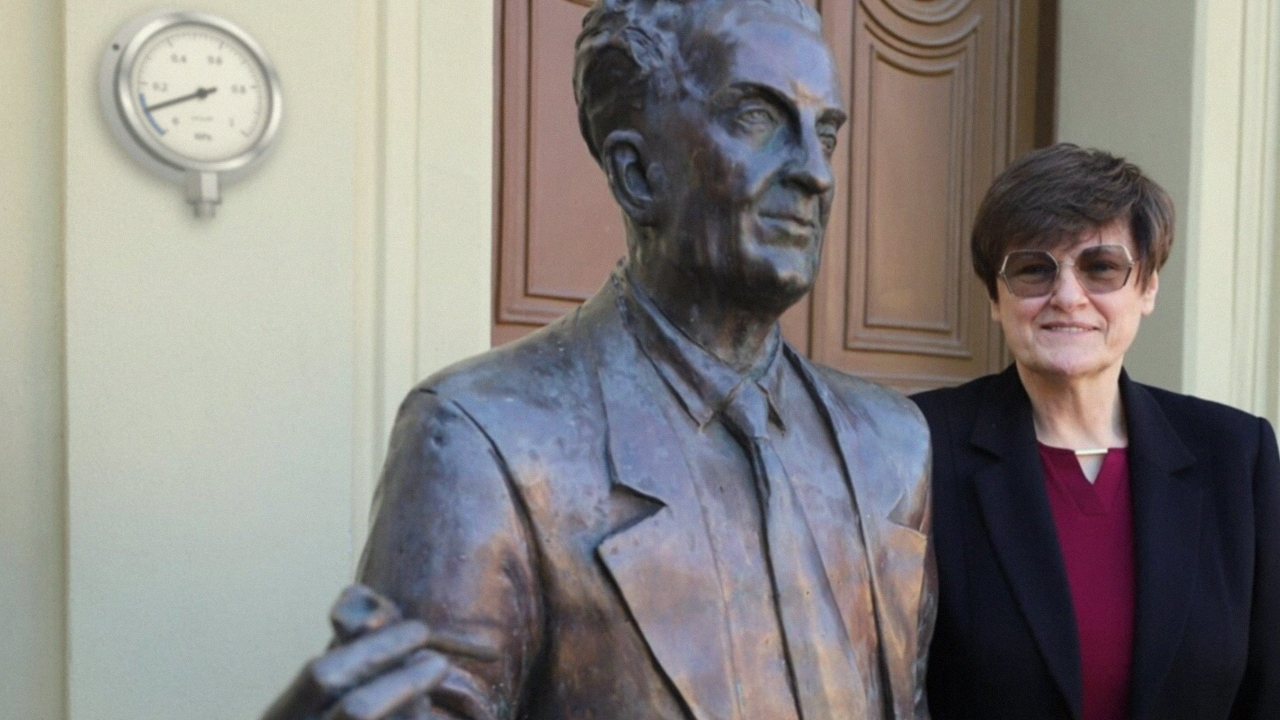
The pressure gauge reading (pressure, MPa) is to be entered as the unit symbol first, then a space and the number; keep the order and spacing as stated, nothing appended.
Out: MPa 0.1
